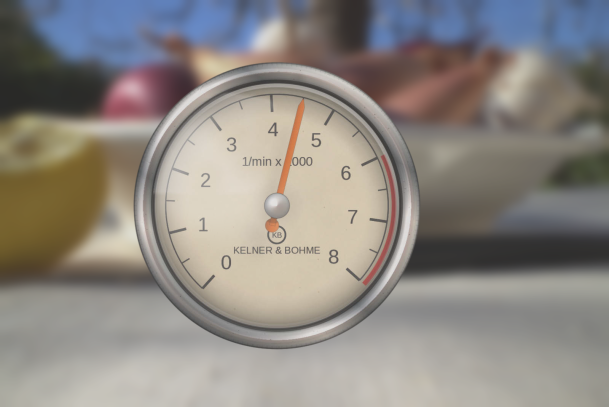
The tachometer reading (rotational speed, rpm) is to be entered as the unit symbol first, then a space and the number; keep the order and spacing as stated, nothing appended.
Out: rpm 4500
